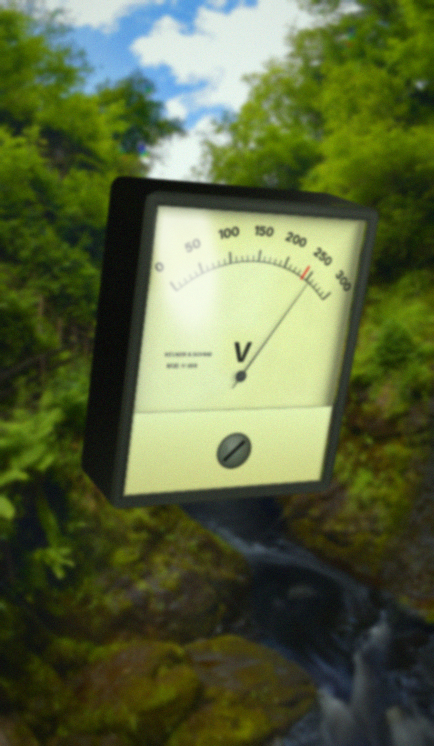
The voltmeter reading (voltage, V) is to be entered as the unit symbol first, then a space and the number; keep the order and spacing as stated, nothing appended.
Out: V 250
